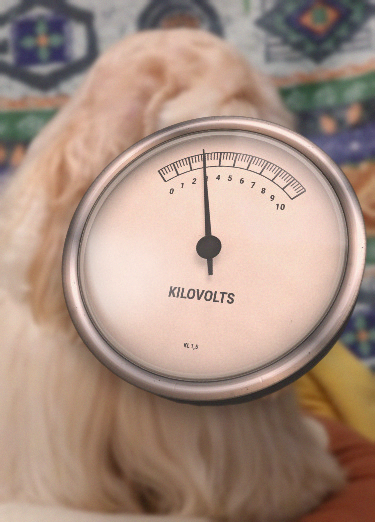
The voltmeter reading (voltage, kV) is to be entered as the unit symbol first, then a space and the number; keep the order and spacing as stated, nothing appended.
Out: kV 3
